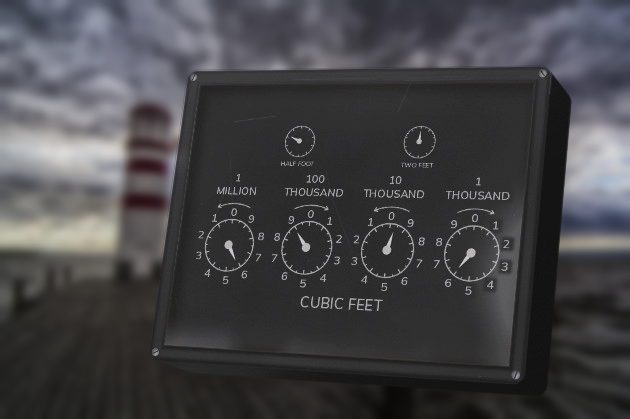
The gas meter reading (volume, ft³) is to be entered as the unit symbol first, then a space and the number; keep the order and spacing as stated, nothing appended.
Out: ft³ 589600
